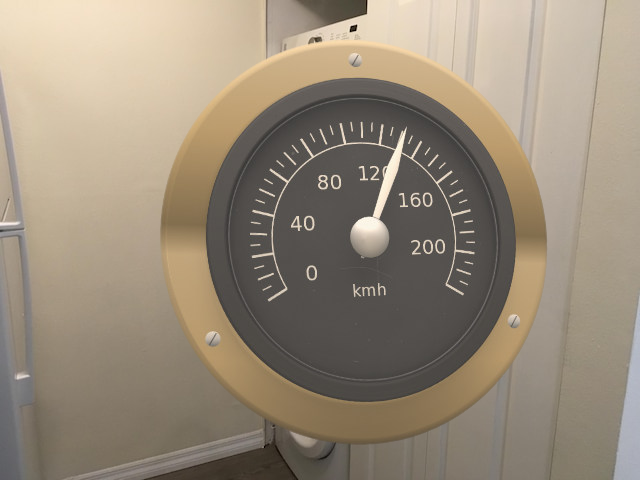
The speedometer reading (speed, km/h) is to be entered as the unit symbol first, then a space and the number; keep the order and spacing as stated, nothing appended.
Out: km/h 130
